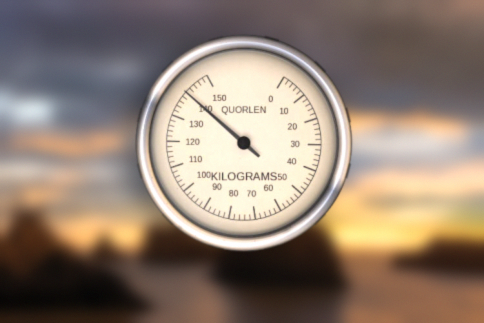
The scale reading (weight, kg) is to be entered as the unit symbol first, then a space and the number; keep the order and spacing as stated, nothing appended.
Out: kg 140
